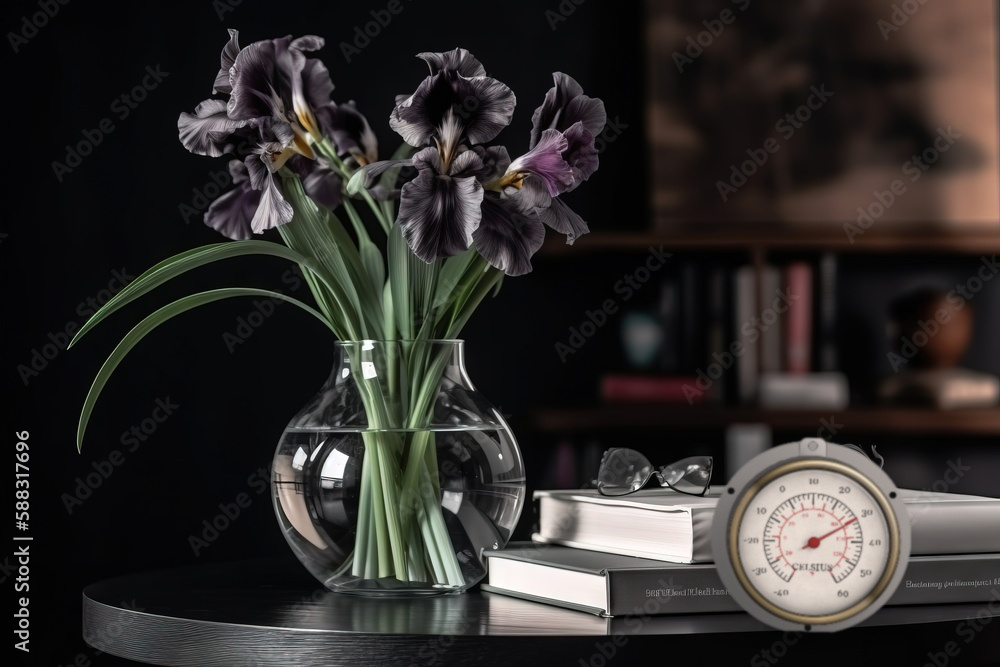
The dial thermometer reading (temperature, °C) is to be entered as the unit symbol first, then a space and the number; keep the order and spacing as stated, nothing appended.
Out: °C 30
